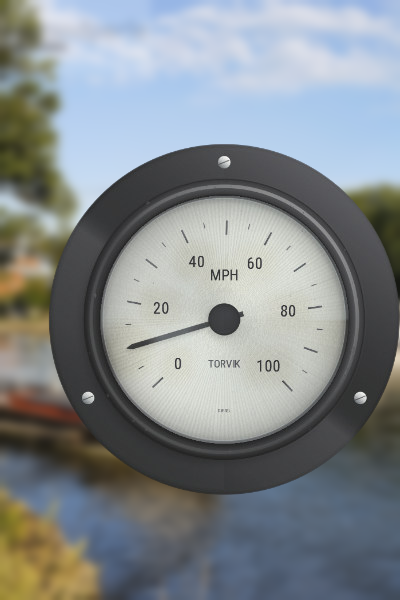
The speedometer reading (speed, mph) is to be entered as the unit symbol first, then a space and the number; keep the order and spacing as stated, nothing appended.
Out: mph 10
